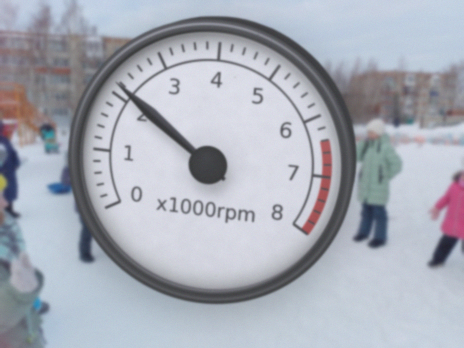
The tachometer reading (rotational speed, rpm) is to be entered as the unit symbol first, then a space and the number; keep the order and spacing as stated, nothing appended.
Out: rpm 2200
